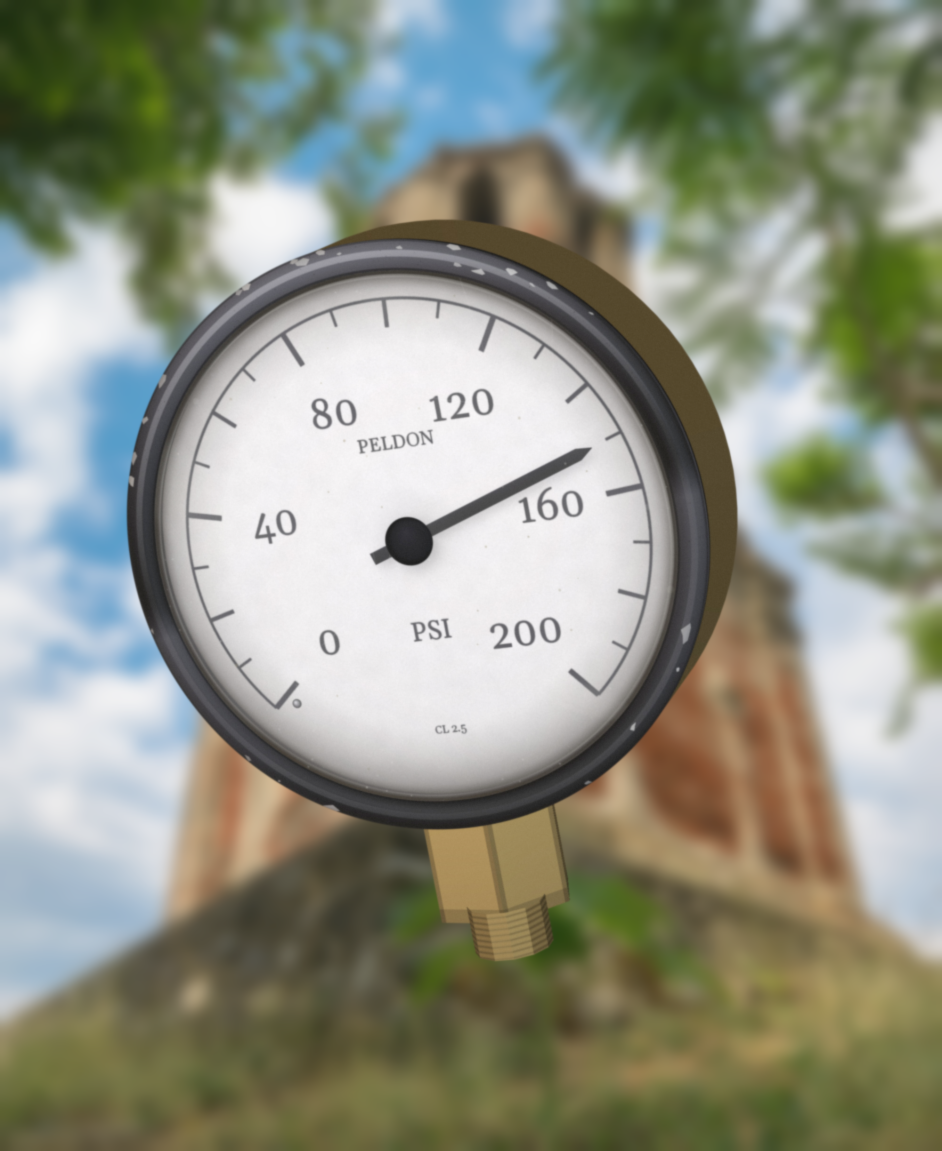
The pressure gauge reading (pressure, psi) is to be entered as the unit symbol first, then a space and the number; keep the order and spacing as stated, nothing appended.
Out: psi 150
